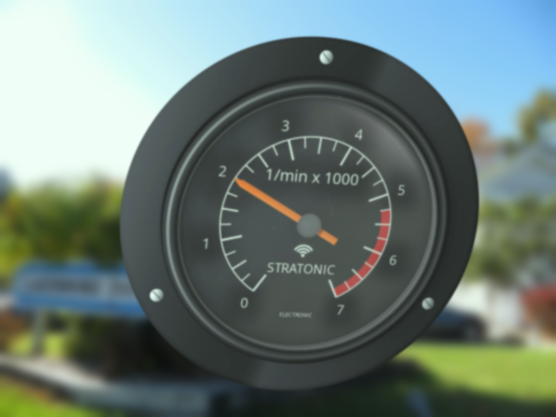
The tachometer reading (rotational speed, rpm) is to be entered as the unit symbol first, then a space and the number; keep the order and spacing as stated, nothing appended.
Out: rpm 2000
